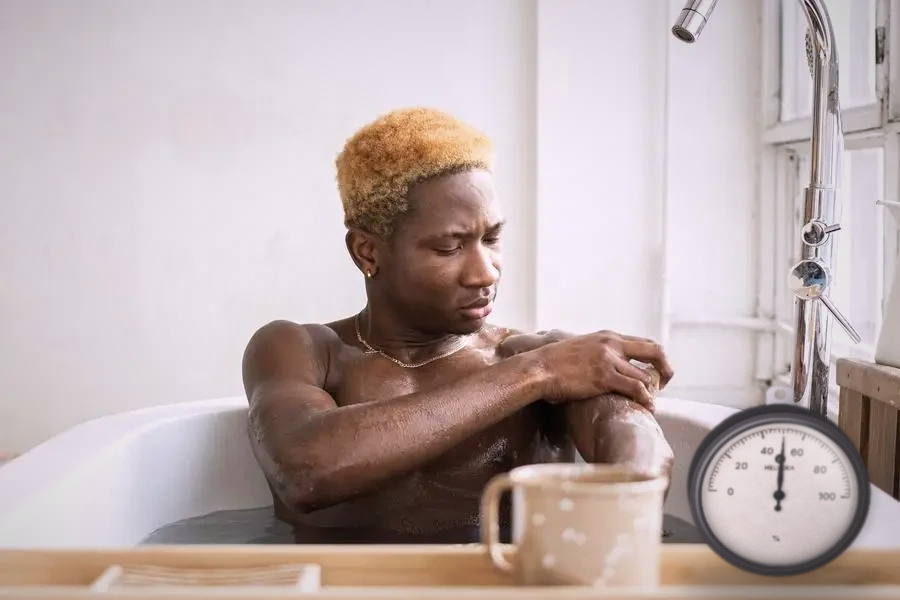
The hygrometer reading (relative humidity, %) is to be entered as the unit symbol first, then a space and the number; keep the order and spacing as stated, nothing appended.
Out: % 50
